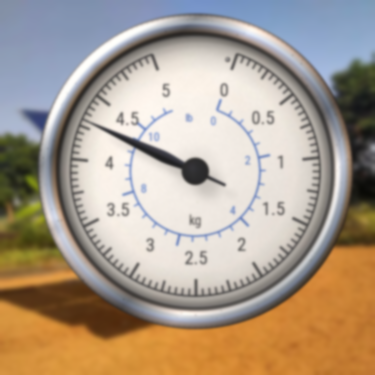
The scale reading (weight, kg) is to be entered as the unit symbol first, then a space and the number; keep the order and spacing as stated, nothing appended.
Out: kg 4.3
